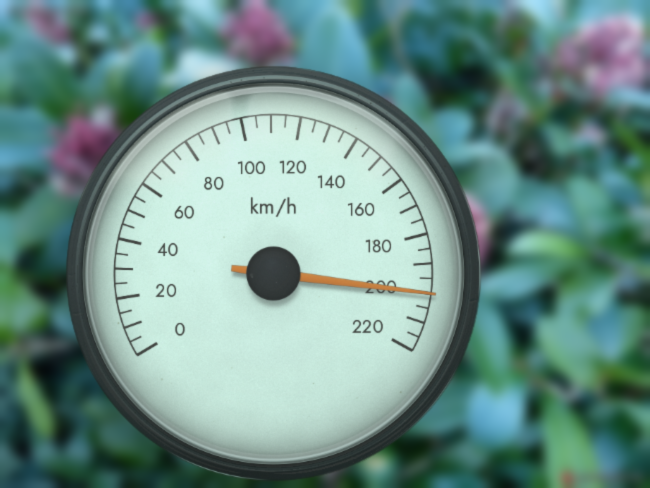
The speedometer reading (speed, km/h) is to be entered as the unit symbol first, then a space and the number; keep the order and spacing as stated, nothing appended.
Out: km/h 200
